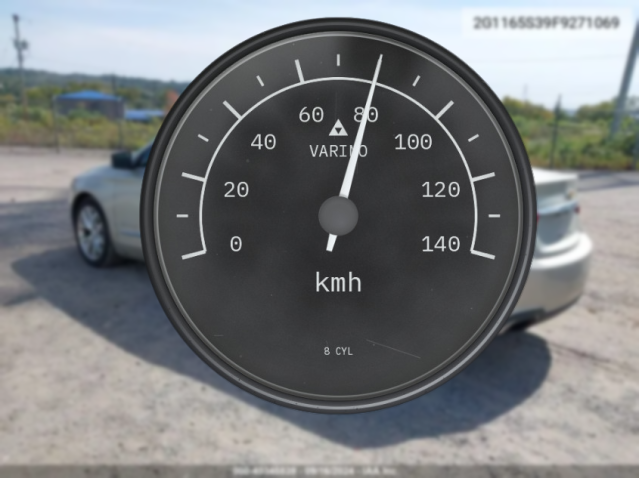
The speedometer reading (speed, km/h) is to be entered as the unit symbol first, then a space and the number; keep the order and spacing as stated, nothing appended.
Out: km/h 80
